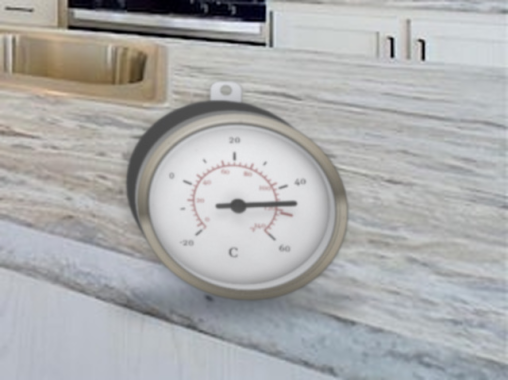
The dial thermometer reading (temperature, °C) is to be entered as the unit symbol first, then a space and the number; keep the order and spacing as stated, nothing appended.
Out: °C 45
